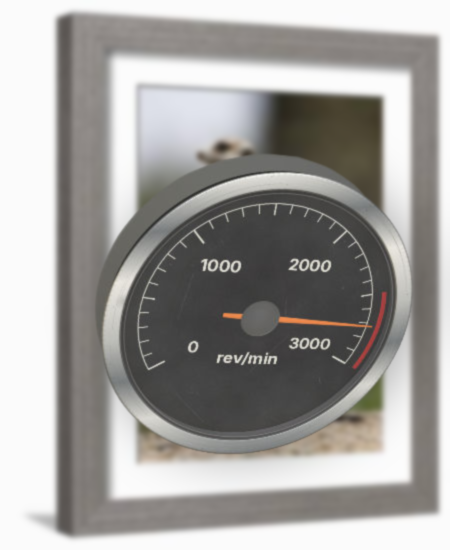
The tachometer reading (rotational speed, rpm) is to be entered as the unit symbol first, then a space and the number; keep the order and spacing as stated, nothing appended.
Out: rpm 2700
